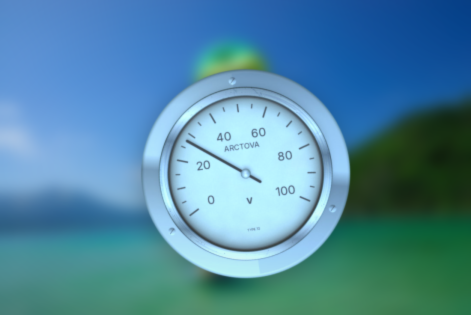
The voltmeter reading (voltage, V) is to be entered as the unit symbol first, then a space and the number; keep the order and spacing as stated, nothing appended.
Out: V 27.5
